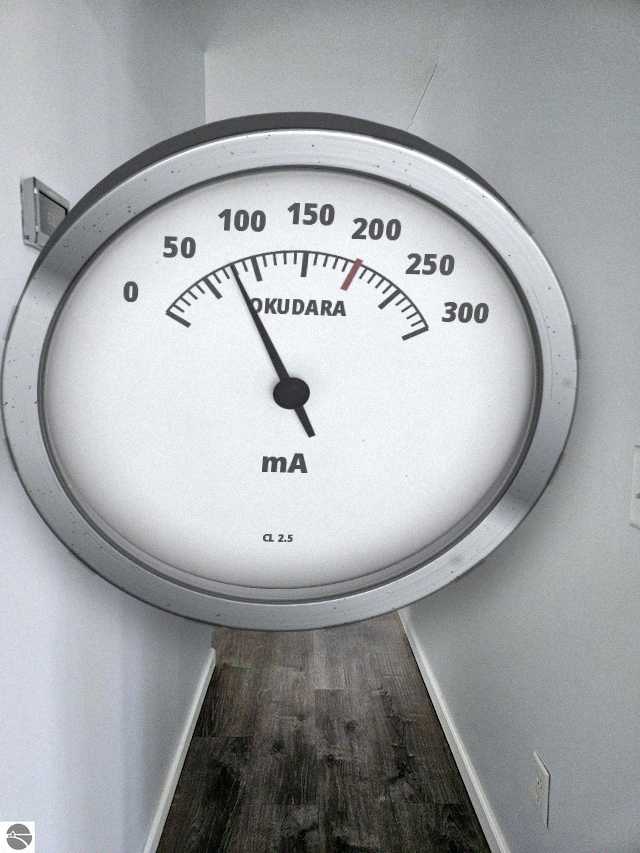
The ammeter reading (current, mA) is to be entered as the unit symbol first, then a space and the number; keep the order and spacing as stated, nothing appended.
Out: mA 80
